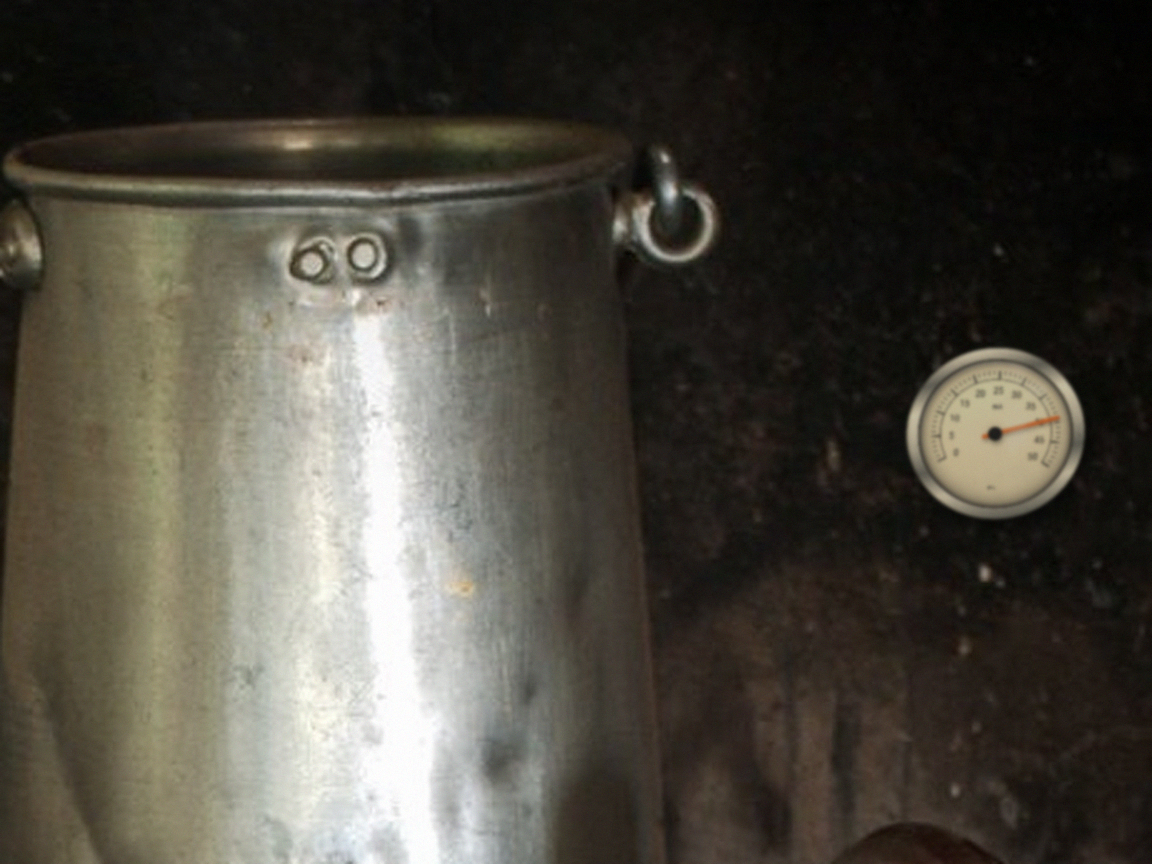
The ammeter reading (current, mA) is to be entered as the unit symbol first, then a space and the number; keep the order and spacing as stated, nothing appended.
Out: mA 40
